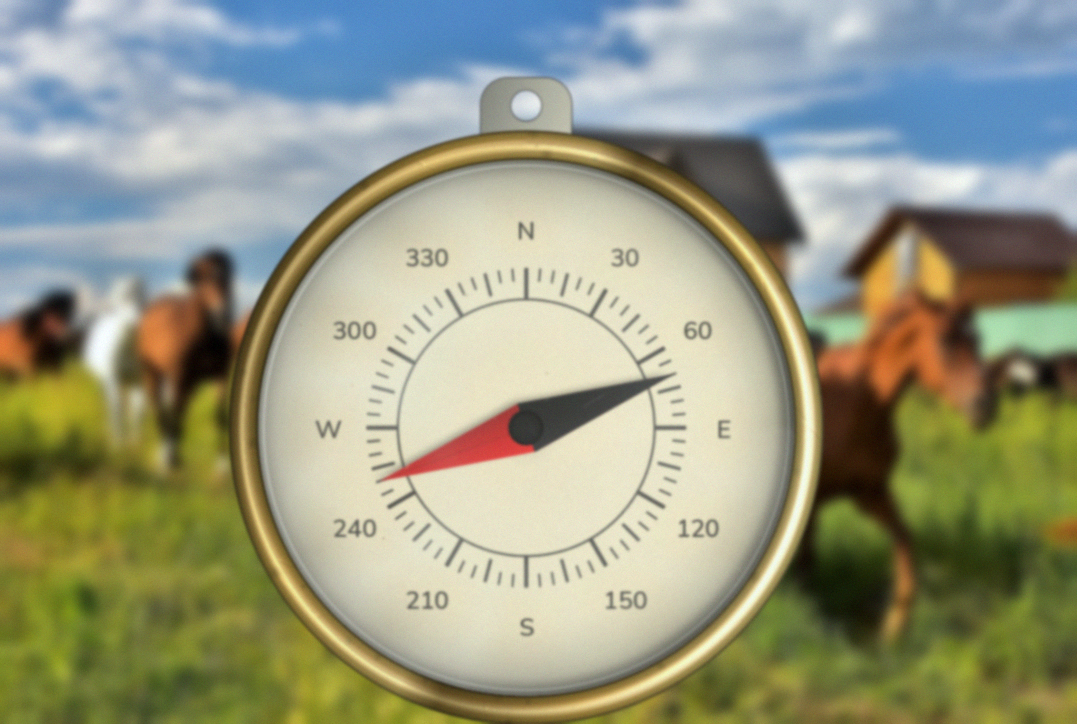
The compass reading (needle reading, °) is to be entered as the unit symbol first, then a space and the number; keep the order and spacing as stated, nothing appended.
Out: ° 250
